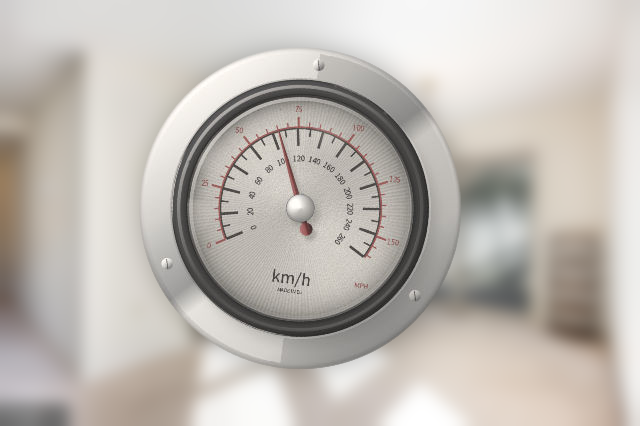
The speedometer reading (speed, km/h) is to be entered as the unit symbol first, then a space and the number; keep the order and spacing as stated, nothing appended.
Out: km/h 105
